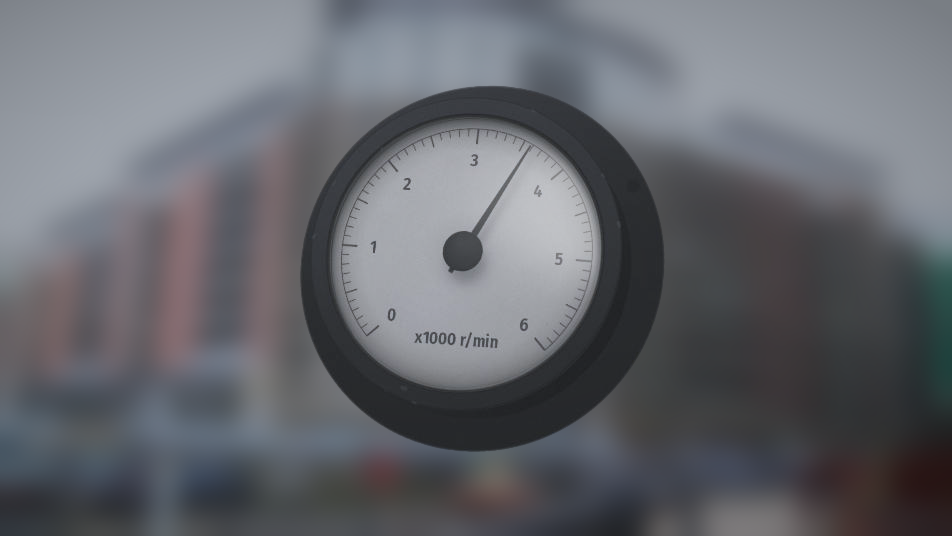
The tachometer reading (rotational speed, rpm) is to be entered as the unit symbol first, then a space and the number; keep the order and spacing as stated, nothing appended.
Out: rpm 3600
